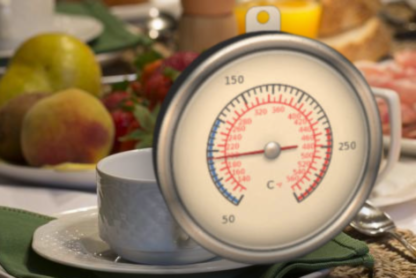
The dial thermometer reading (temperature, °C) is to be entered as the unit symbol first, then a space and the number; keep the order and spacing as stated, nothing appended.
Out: °C 95
